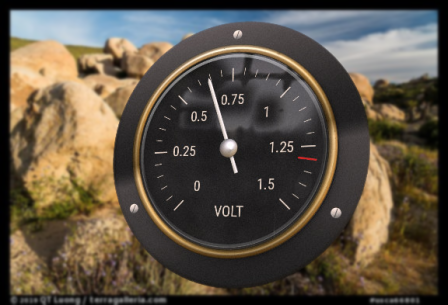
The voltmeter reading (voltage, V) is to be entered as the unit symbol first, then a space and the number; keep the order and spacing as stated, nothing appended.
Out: V 0.65
